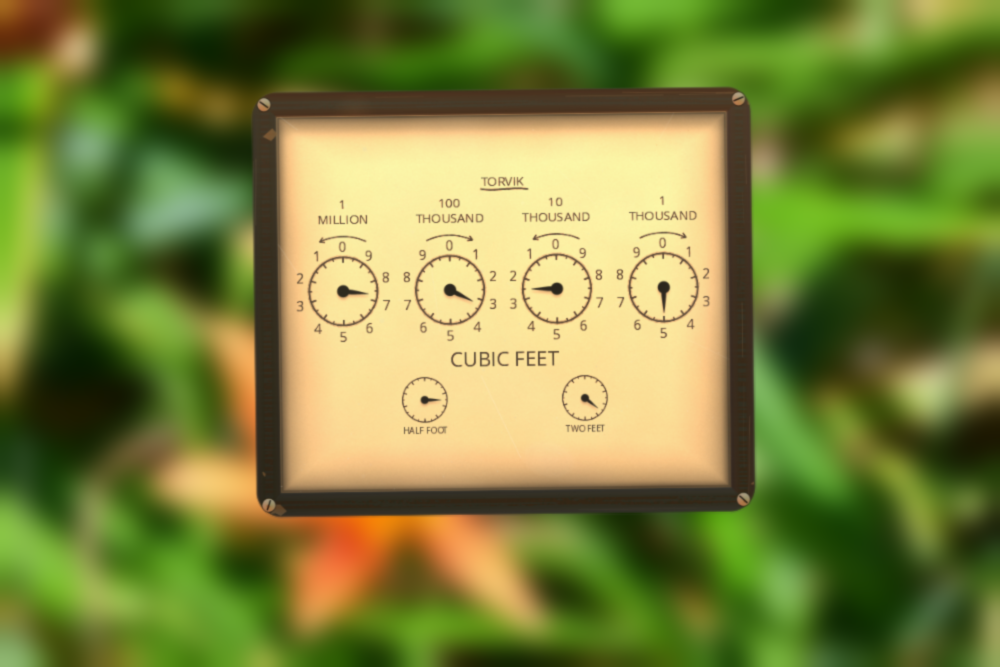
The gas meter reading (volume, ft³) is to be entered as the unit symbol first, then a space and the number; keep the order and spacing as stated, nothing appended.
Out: ft³ 732500
